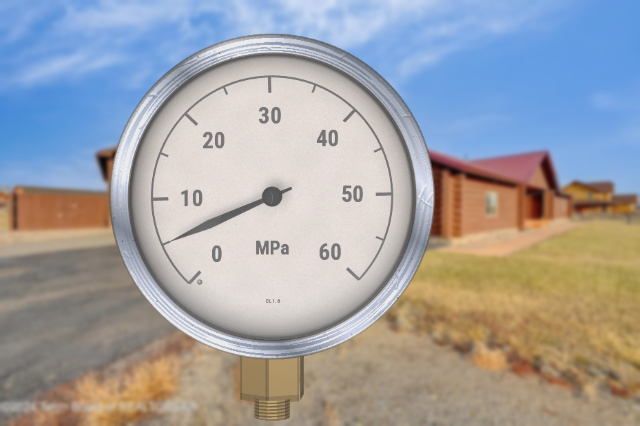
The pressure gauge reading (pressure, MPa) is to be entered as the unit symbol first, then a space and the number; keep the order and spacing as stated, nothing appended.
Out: MPa 5
